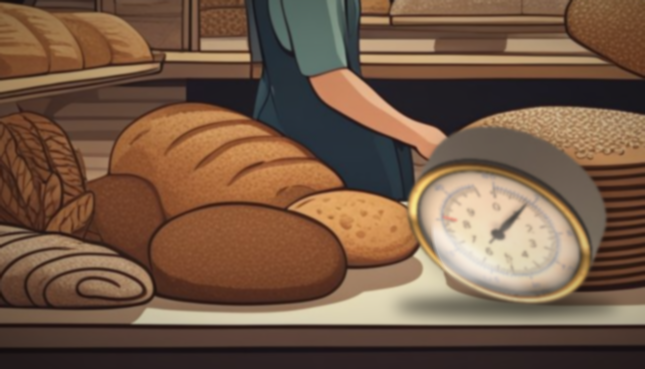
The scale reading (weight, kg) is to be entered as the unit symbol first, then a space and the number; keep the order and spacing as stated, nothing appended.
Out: kg 1
